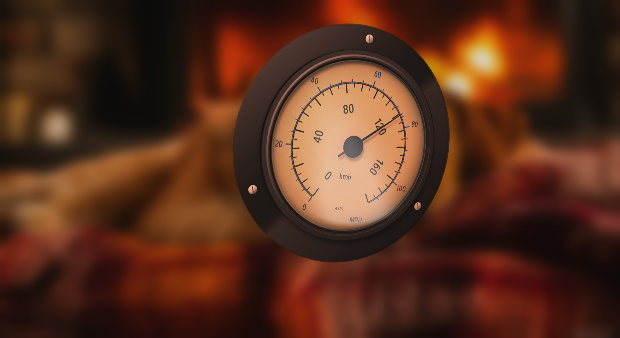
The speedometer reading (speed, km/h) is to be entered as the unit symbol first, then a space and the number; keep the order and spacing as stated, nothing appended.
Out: km/h 120
